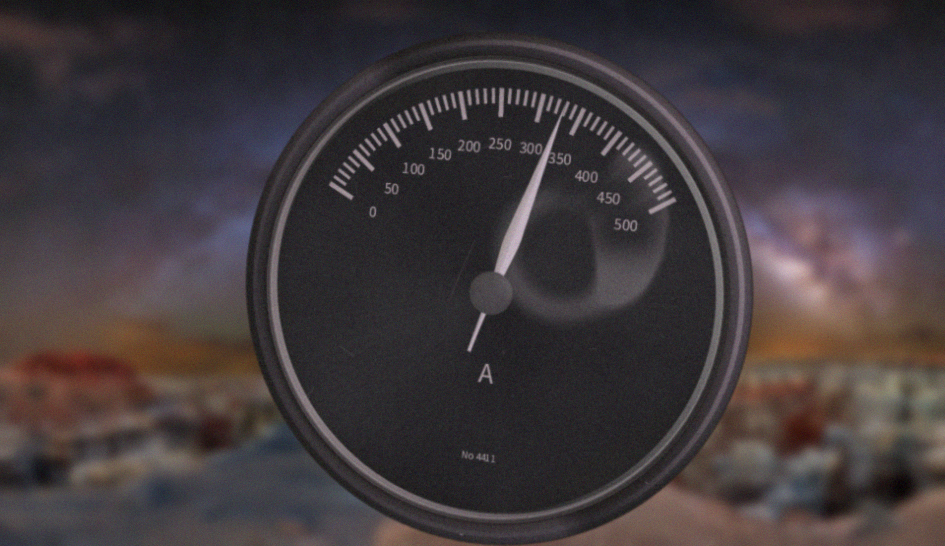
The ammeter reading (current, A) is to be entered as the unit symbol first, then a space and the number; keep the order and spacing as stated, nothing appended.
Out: A 330
